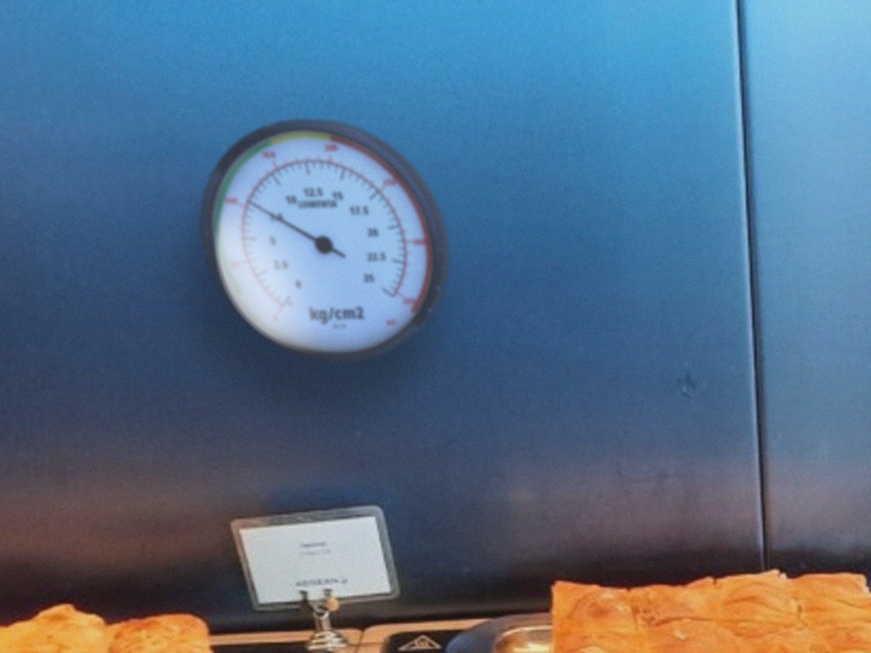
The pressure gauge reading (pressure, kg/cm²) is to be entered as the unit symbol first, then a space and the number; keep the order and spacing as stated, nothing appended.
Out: kg/cm² 7.5
